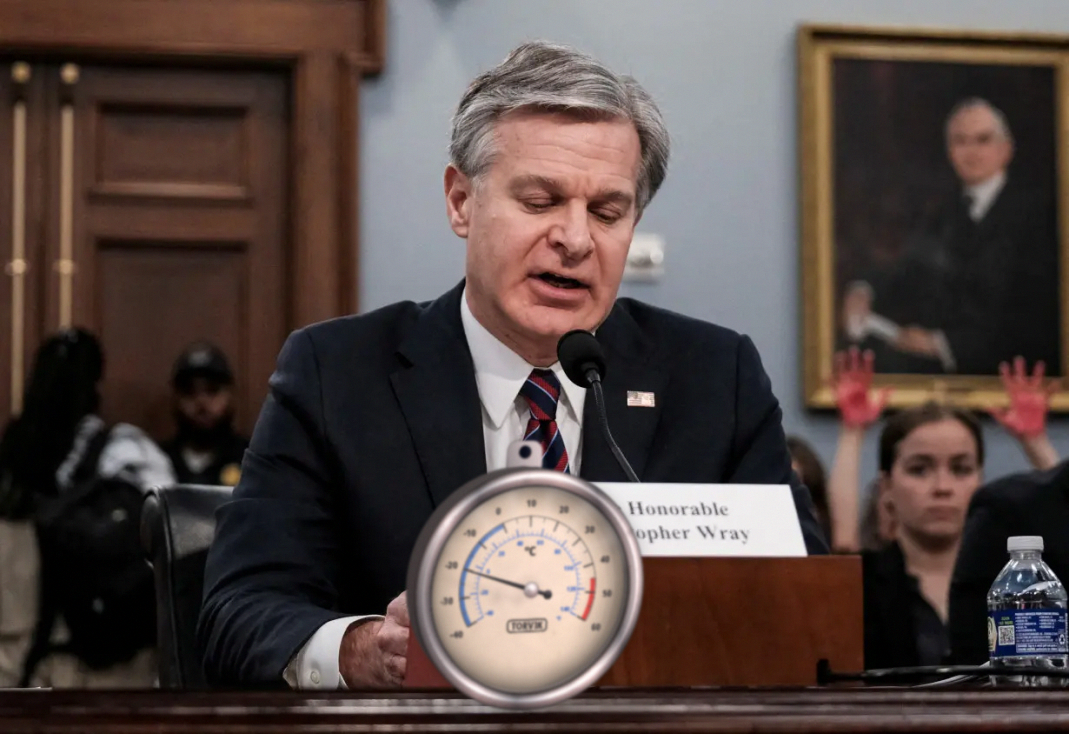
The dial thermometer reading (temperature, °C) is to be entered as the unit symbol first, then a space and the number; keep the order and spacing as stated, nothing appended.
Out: °C -20
